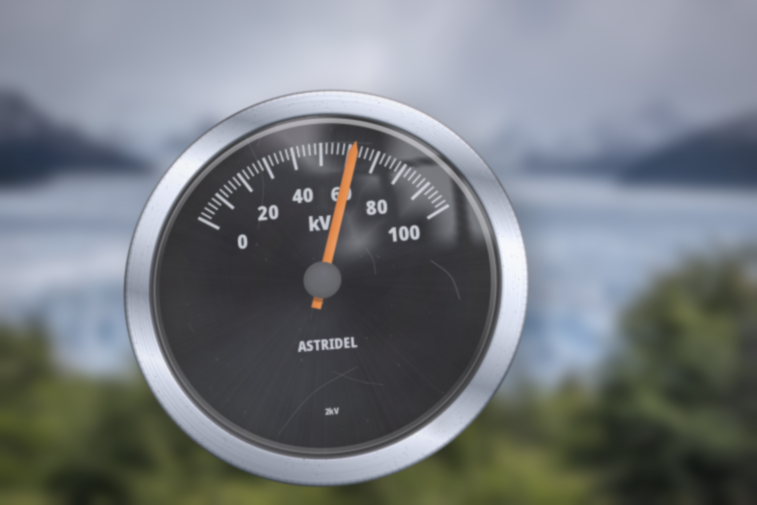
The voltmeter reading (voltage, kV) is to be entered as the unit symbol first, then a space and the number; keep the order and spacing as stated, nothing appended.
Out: kV 62
